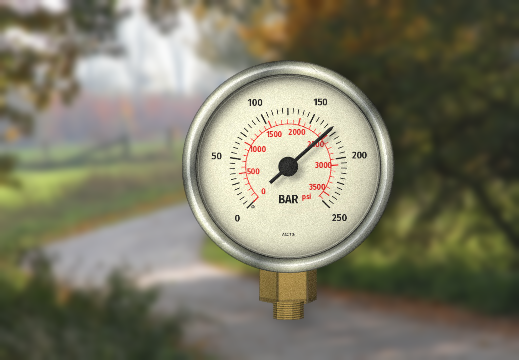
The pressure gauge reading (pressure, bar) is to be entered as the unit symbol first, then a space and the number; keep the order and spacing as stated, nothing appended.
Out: bar 170
